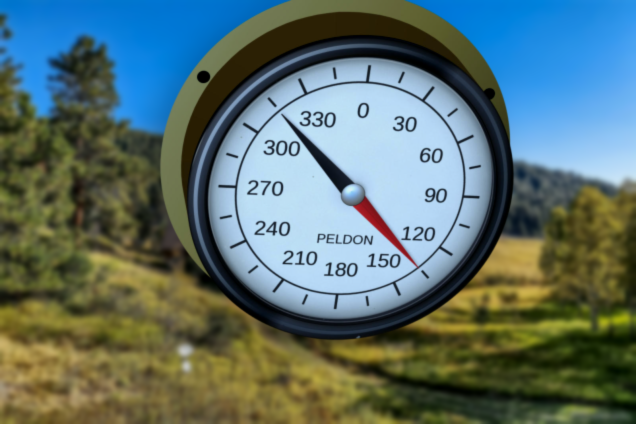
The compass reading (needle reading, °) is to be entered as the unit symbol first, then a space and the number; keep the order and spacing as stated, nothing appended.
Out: ° 135
